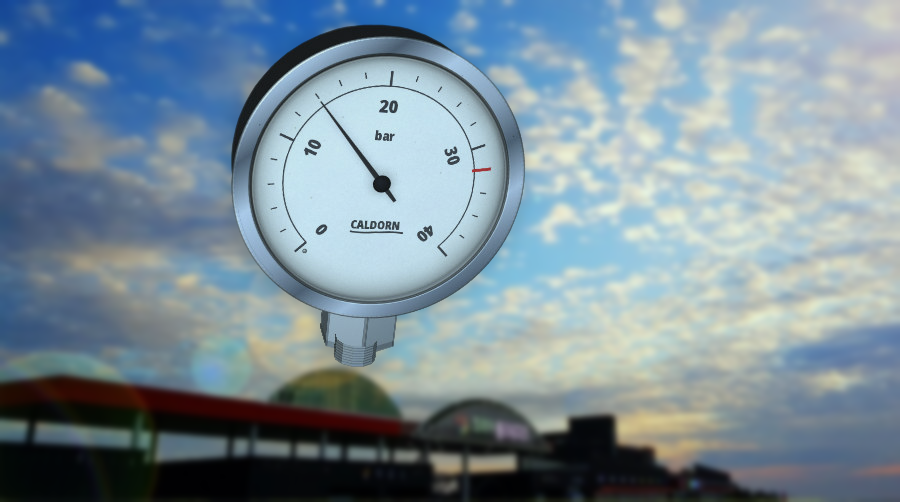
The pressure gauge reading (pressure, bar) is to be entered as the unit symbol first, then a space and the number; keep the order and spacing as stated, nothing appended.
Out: bar 14
